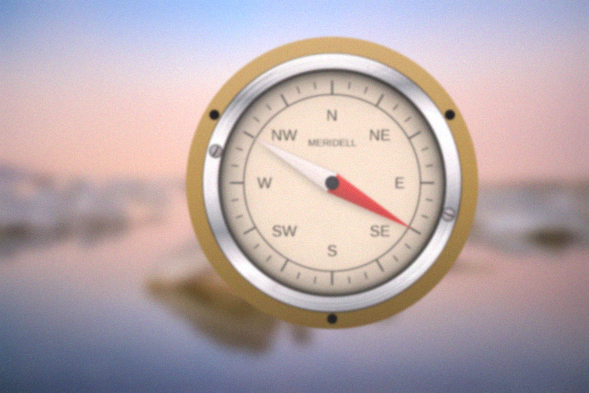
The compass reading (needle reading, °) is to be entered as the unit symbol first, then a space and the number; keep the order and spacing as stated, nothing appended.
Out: ° 120
